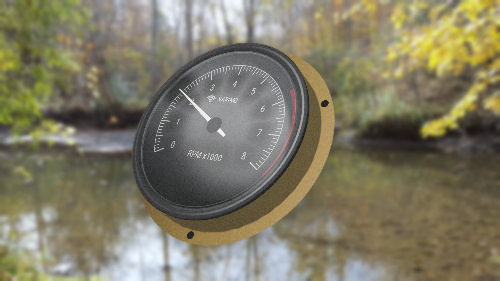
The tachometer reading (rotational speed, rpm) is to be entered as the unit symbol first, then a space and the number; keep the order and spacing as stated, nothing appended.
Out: rpm 2000
